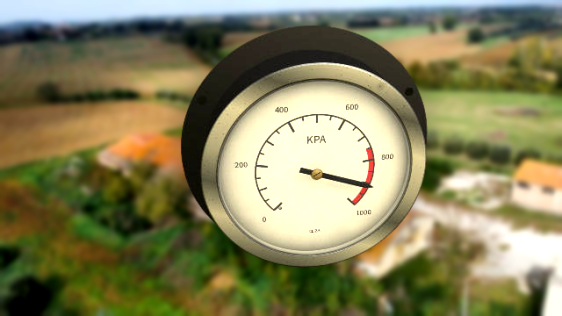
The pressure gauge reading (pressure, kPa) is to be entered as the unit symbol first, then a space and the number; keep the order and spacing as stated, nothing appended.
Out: kPa 900
